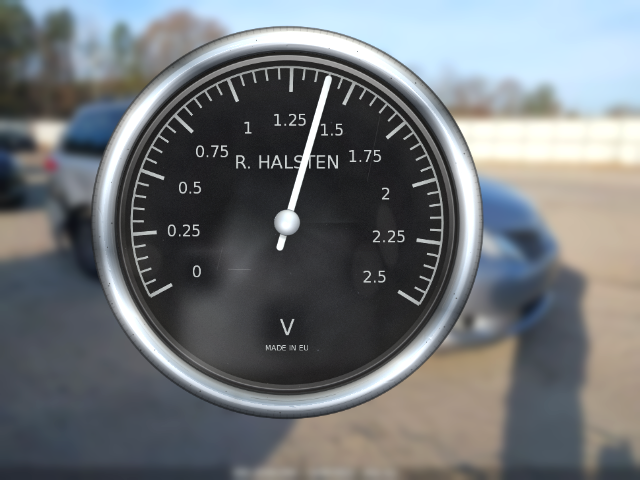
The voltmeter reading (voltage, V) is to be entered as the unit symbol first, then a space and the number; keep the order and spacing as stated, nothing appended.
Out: V 1.4
